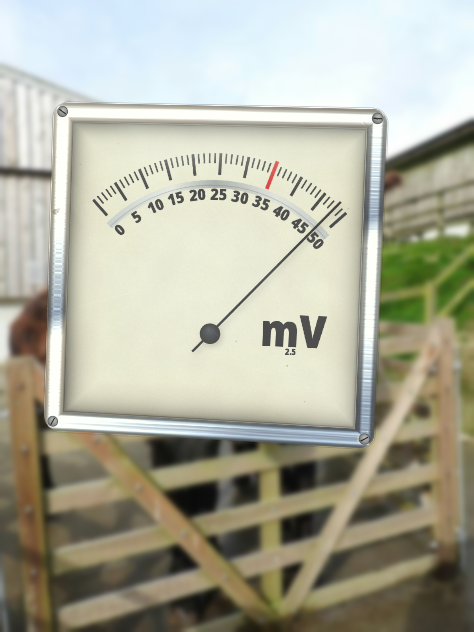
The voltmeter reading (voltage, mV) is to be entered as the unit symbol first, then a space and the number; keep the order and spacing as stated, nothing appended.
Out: mV 48
